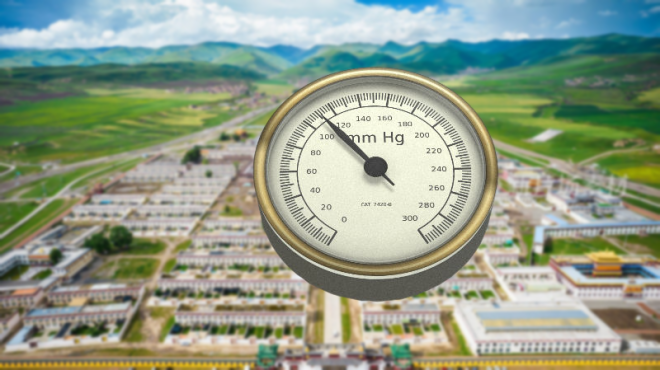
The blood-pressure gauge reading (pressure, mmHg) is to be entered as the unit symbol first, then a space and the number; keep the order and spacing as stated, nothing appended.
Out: mmHg 110
